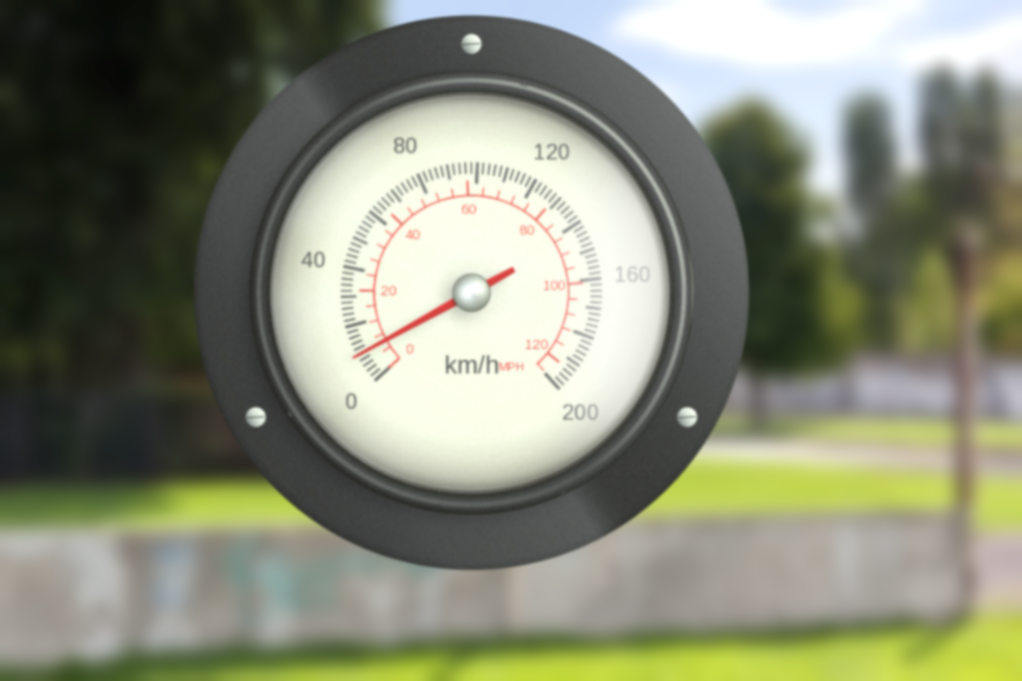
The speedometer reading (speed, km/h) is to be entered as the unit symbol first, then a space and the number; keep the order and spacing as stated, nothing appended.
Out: km/h 10
